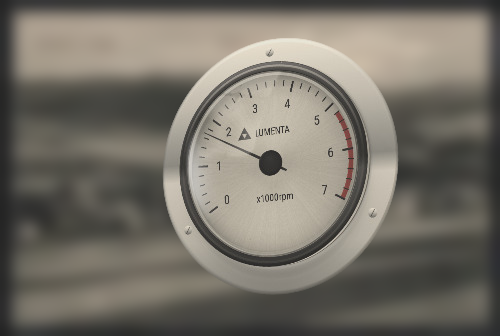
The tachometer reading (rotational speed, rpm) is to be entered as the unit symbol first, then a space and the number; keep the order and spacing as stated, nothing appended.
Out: rpm 1700
